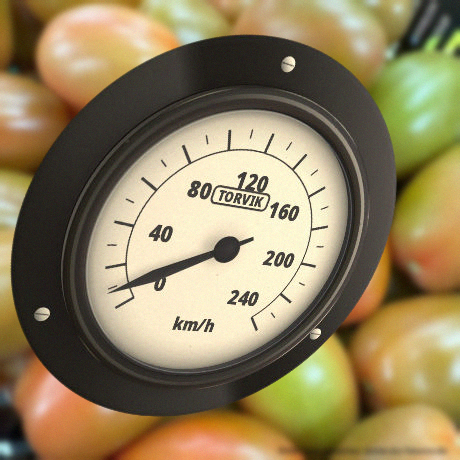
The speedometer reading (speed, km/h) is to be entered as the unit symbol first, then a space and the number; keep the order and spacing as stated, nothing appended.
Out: km/h 10
